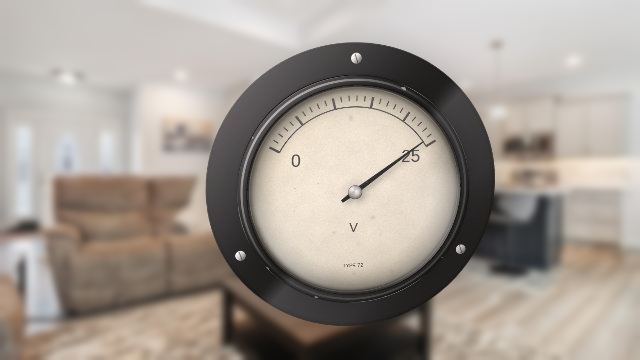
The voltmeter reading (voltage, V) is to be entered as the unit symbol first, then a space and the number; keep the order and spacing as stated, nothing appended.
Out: V 24
